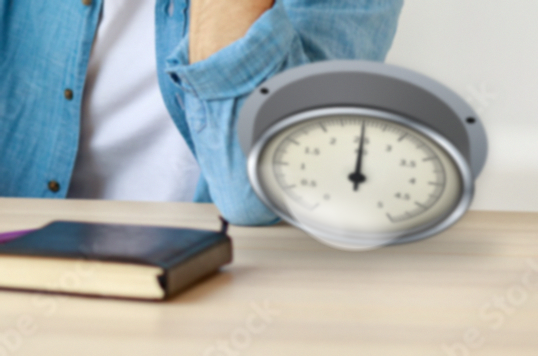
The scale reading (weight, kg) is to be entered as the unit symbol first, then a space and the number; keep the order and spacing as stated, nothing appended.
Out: kg 2.5
